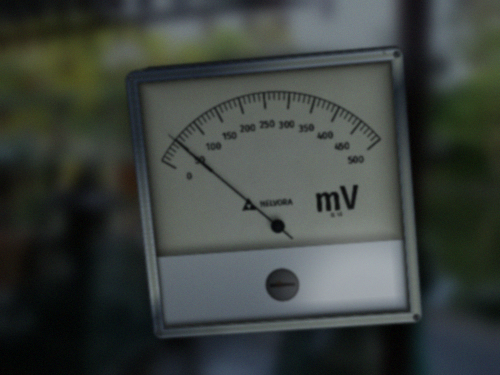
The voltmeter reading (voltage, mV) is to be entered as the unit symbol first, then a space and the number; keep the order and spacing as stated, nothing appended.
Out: mV 50
